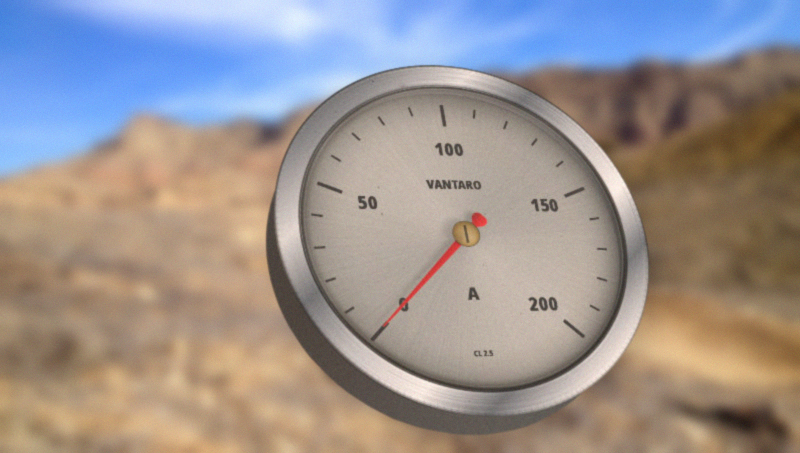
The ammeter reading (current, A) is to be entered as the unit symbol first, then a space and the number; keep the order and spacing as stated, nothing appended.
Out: A 0
